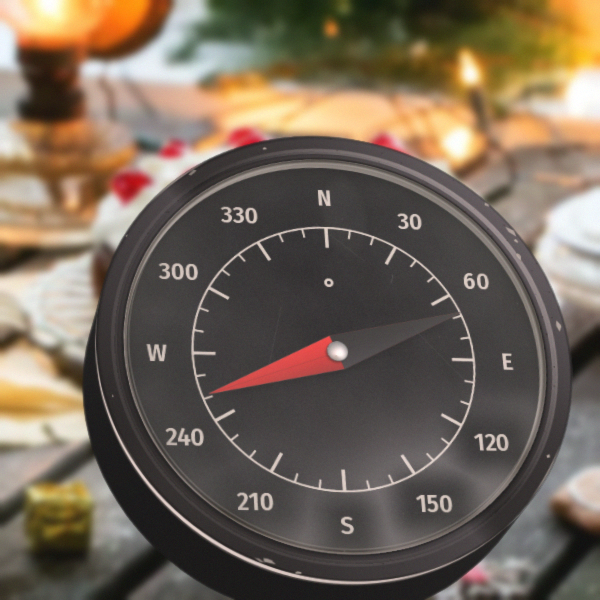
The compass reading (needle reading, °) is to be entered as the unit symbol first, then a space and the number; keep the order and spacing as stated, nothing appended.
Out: ° 250
